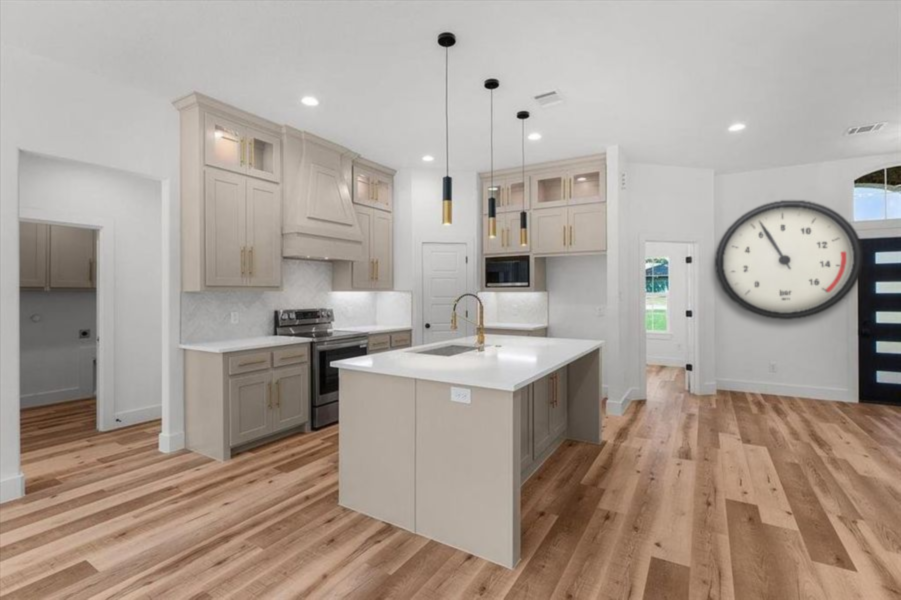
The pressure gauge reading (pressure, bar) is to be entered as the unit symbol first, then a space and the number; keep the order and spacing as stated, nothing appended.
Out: bar 6.5
